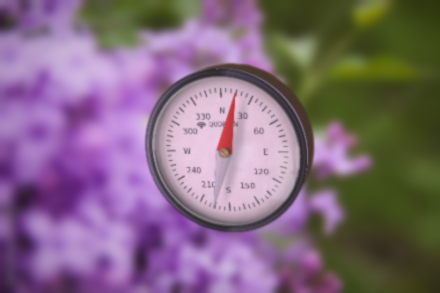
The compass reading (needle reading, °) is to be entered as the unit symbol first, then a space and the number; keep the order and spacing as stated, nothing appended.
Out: ° 15
